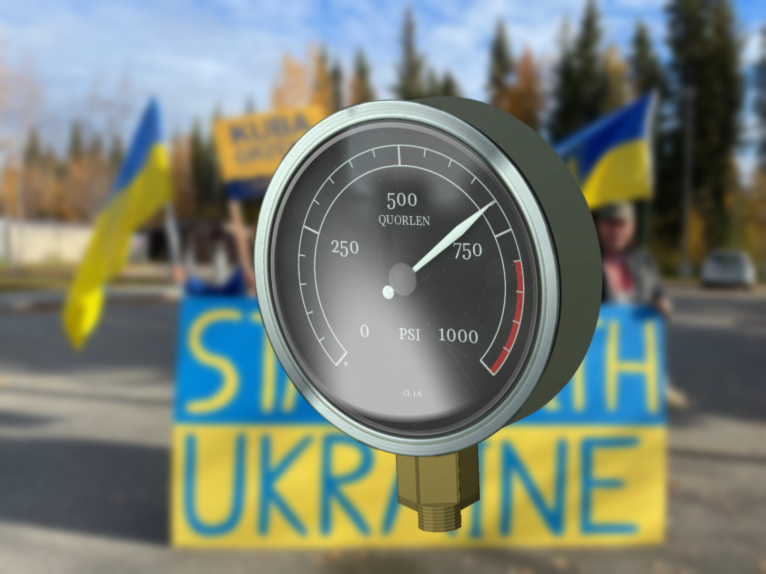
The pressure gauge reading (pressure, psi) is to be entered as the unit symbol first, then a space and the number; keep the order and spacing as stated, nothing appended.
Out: psi 700
